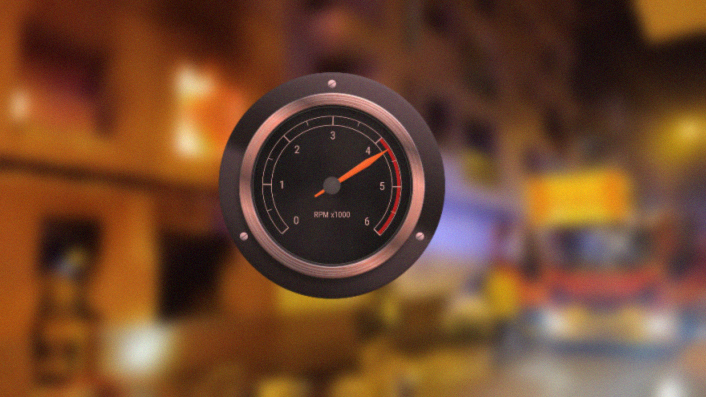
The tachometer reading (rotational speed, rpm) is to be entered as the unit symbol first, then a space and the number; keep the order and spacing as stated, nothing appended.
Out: rpm 4250
